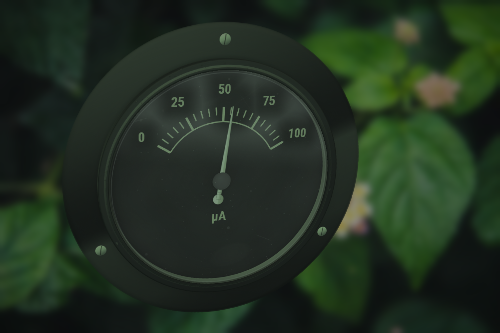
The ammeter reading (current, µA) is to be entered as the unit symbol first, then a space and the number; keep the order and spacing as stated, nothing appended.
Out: µA 55
